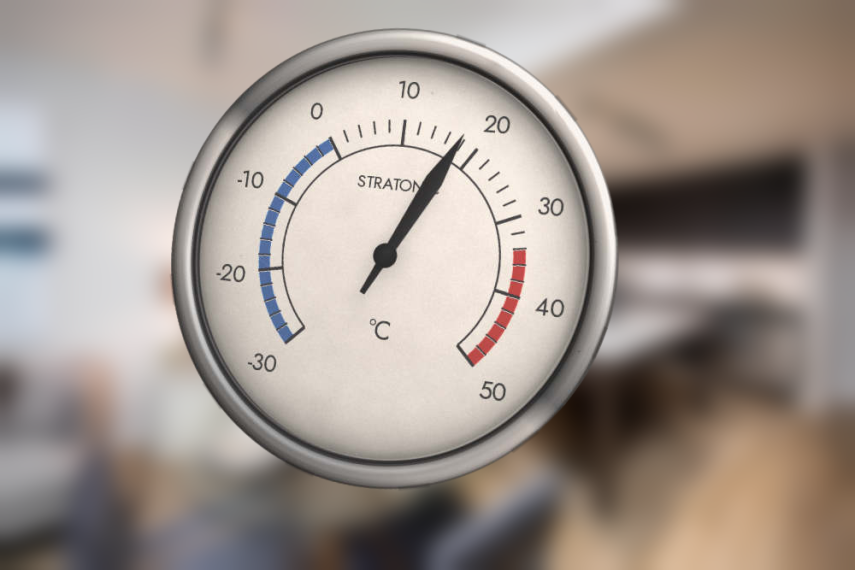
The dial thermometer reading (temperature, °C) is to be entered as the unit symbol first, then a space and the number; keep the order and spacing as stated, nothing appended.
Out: °C 18
